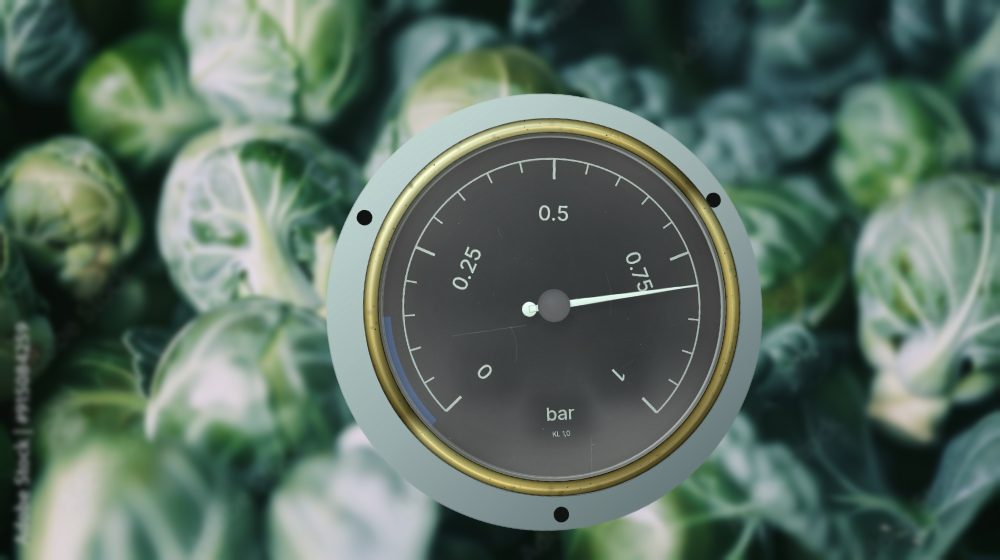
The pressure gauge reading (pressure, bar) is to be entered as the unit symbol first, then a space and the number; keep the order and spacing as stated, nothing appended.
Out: bar 0.8
